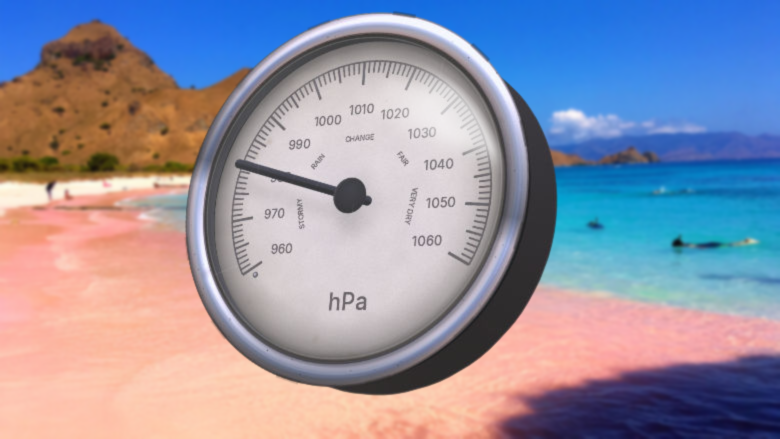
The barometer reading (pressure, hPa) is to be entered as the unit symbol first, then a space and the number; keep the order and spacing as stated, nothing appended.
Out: hPa 980
